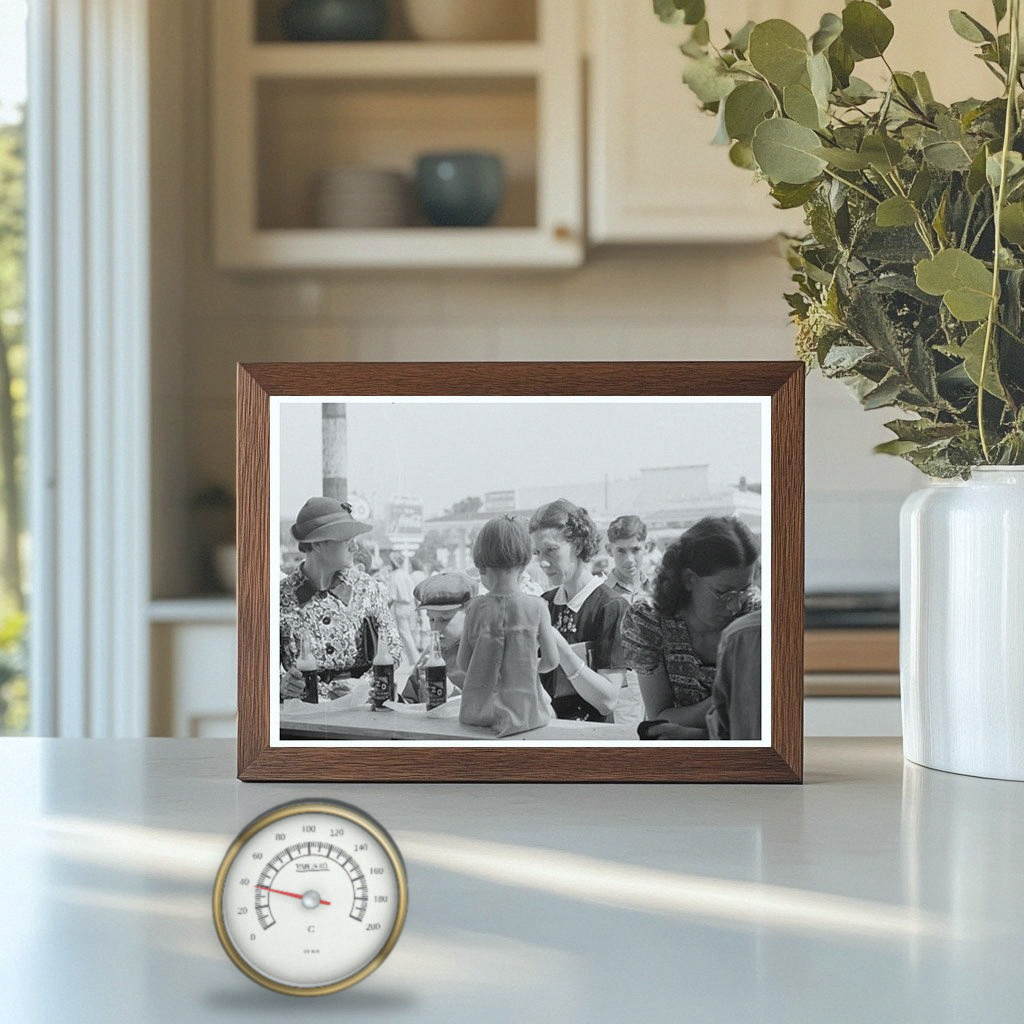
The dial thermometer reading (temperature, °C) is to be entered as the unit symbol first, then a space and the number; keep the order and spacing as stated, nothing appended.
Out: °C 40
